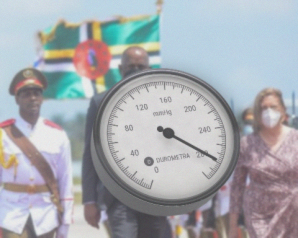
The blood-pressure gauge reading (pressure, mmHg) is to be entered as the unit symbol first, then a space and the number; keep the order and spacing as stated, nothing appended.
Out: mmHg 280
